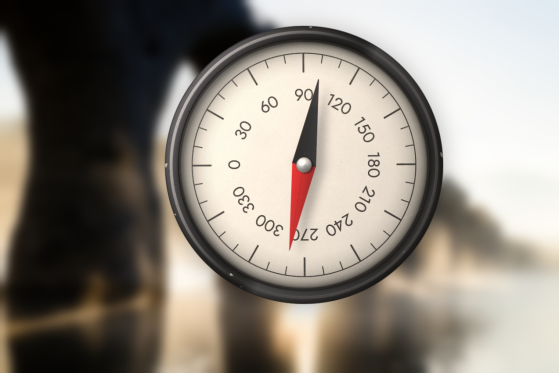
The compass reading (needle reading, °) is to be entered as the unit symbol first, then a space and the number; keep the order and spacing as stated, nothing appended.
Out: ° 280
